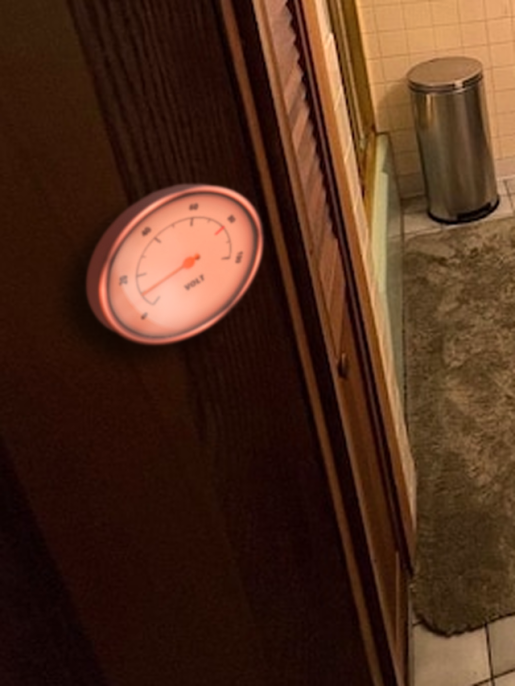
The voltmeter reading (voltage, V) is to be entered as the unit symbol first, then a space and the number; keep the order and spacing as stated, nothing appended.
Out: V 10
